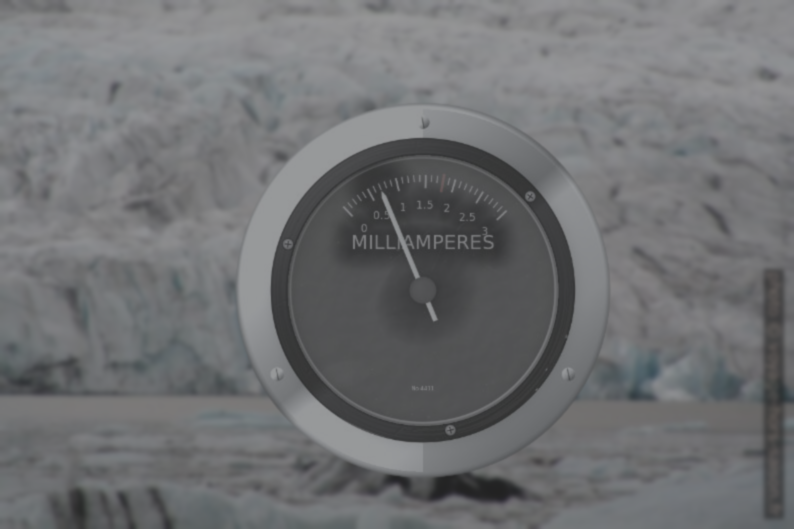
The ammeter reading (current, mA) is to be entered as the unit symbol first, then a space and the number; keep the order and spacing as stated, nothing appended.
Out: mA 0.7
